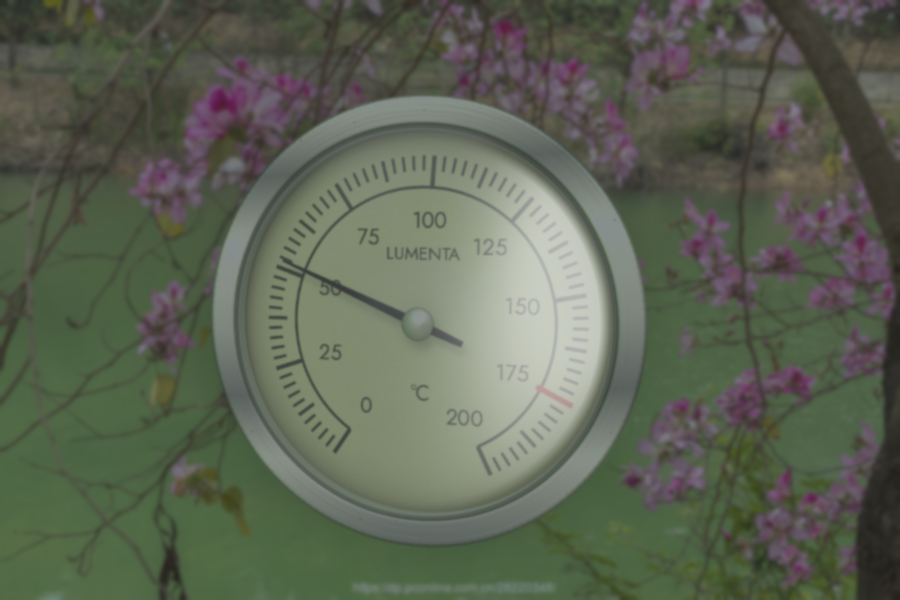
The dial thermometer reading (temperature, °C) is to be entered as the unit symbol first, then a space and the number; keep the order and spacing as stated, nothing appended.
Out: °C 52.5
